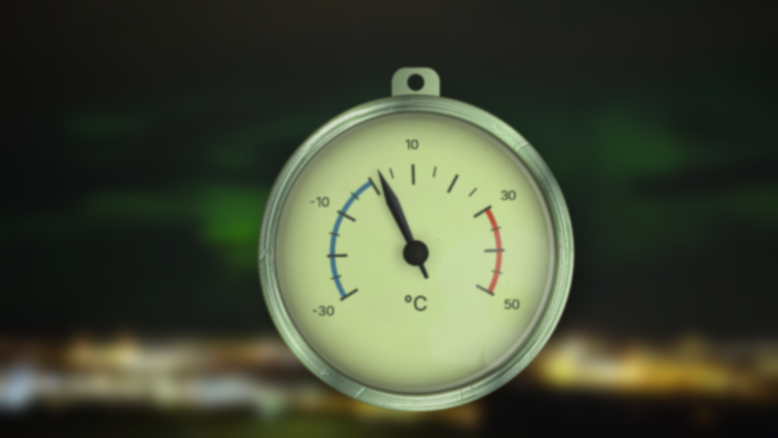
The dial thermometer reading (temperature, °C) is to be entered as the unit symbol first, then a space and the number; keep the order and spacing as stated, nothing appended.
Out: °C 2.5
